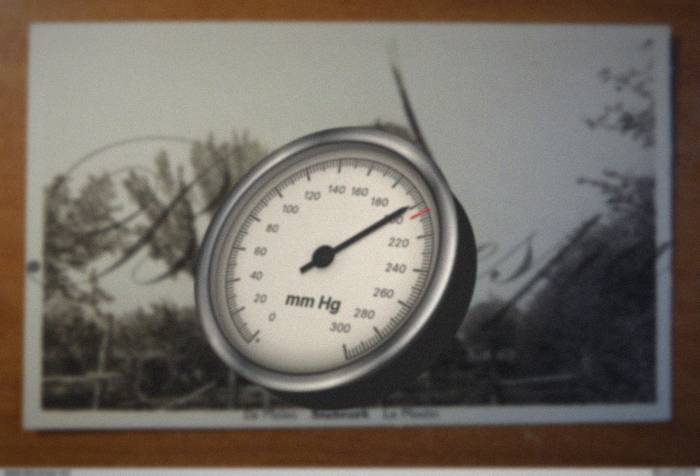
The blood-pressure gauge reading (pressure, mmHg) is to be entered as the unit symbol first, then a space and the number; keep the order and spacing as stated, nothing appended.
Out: mmHg 200
